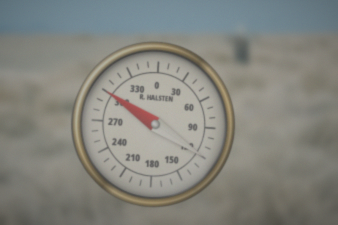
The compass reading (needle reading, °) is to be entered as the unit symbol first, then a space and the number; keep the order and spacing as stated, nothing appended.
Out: ° 300
